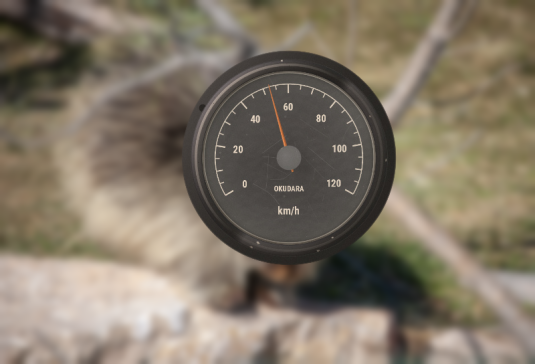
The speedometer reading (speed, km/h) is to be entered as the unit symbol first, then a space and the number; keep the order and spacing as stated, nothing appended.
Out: km/h 52.5
